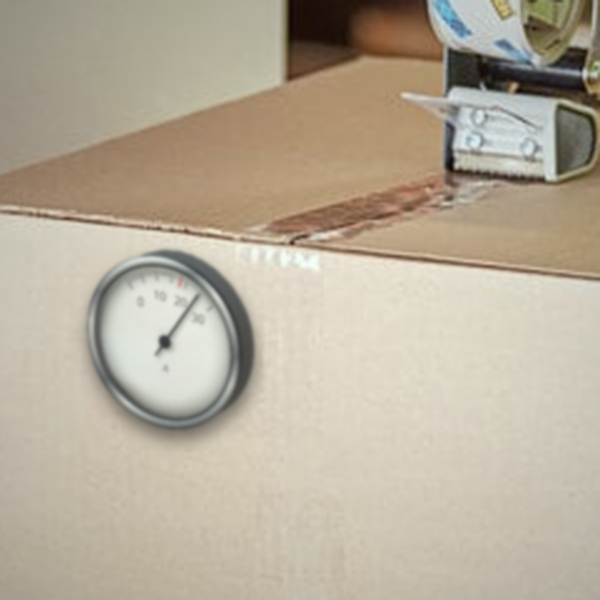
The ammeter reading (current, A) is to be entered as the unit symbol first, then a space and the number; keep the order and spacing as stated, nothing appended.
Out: A 25
